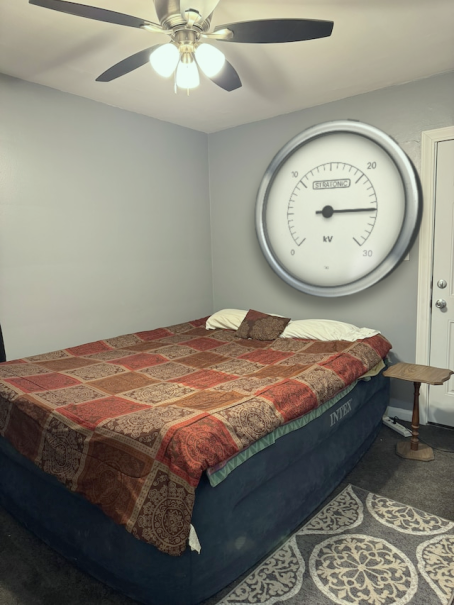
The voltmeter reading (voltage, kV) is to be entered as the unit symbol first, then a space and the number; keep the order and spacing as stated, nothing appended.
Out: kV 25
